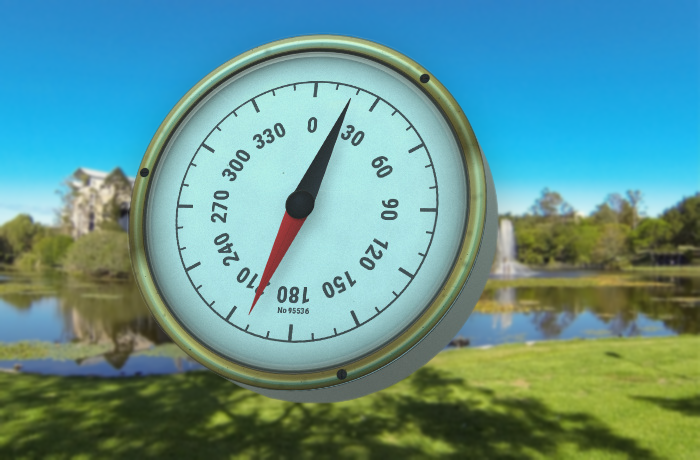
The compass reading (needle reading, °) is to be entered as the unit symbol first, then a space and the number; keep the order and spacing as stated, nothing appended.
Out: ° 200
